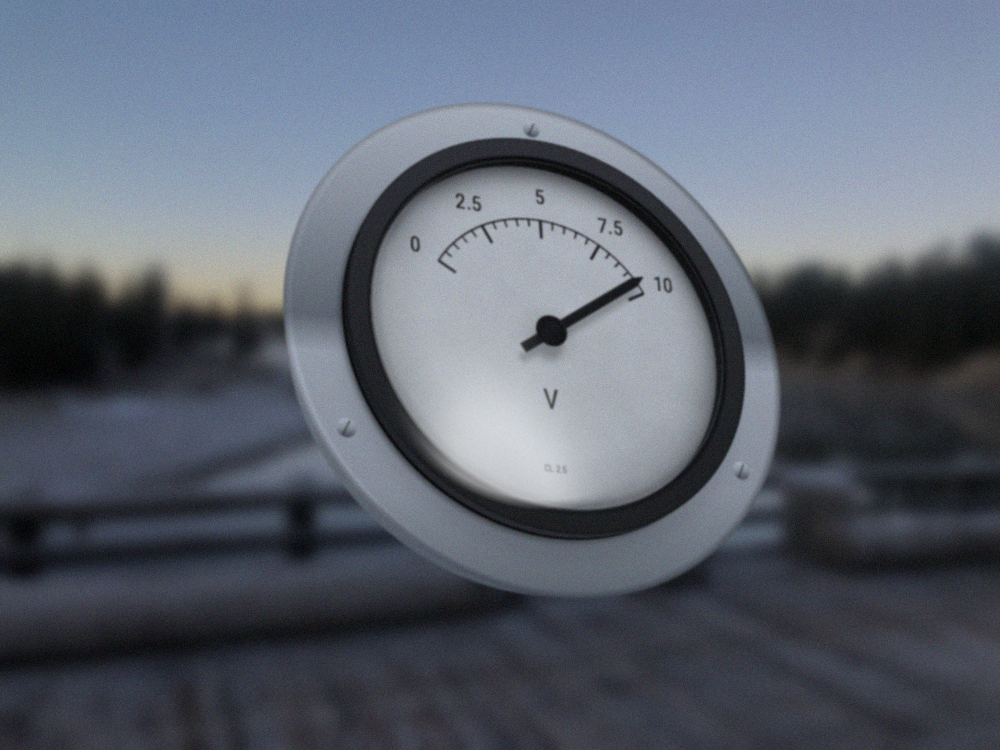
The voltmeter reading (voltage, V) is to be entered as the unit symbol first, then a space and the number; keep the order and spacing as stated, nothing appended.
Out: V 9.5
